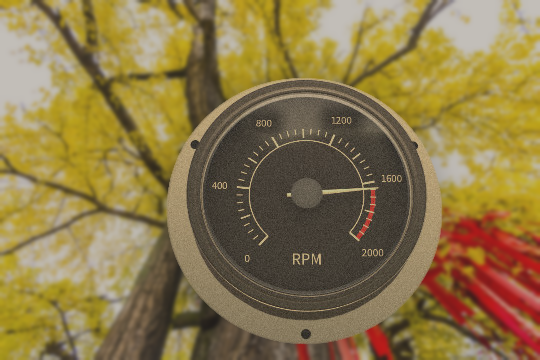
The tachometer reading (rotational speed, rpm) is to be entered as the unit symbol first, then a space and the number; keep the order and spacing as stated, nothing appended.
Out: rpm 1650
